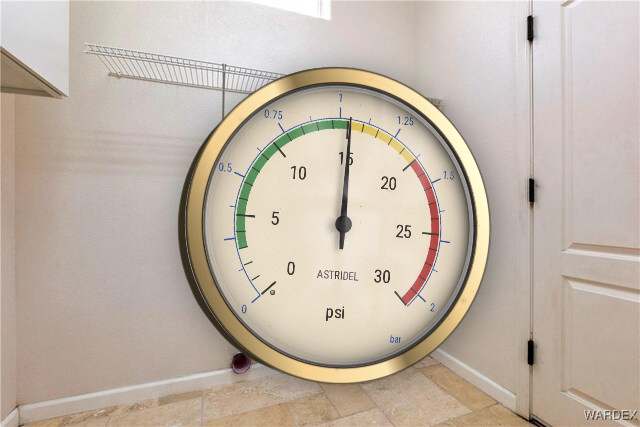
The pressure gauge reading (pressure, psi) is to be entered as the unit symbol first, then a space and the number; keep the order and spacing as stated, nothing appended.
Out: psi 15
